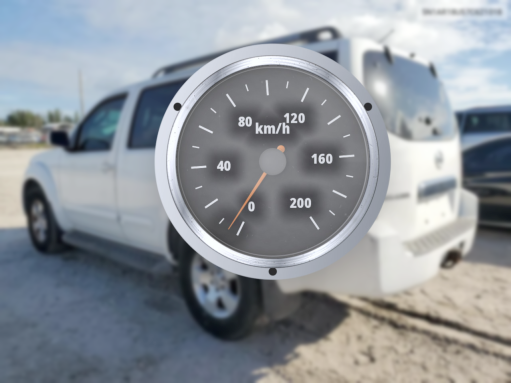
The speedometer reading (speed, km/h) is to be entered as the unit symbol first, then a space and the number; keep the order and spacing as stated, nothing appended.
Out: km/h 5
